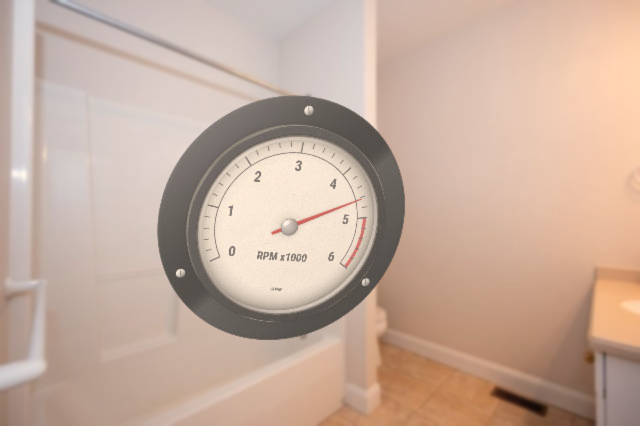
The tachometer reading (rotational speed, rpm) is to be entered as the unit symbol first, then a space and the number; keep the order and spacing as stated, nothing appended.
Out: rpm 4600
